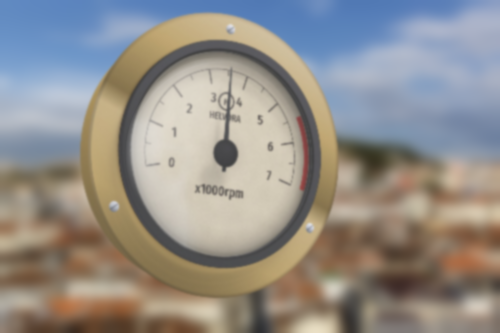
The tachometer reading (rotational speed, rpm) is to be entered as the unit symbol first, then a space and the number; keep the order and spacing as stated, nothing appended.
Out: rpm 3500
